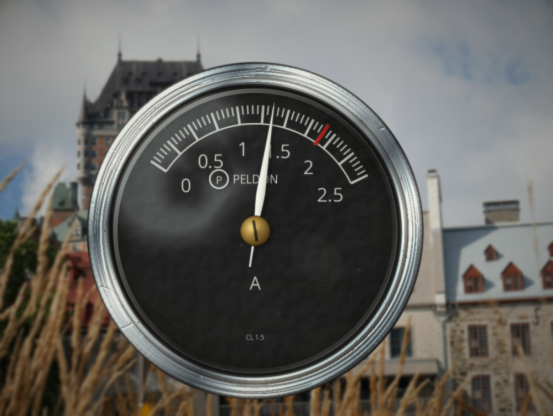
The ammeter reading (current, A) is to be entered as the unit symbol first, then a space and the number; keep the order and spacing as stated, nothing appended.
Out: A 1.35
